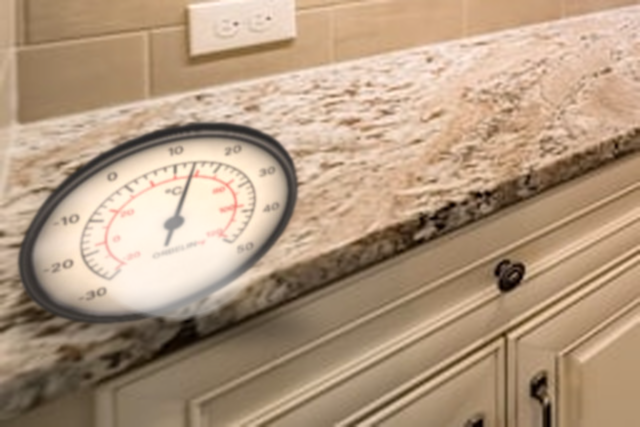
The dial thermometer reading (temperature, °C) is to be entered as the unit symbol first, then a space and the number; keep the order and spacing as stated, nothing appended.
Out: °C 14
